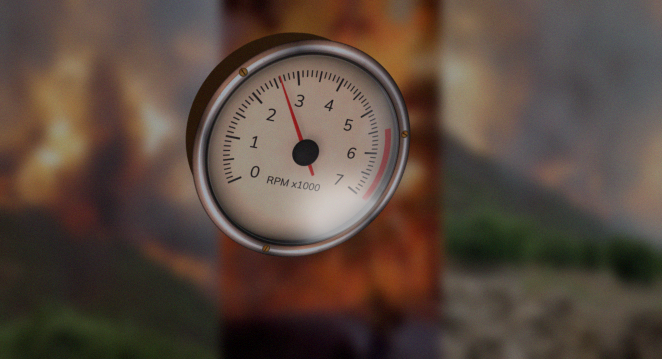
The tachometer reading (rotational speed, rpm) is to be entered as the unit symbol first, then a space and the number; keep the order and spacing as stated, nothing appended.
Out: rpm 2600
